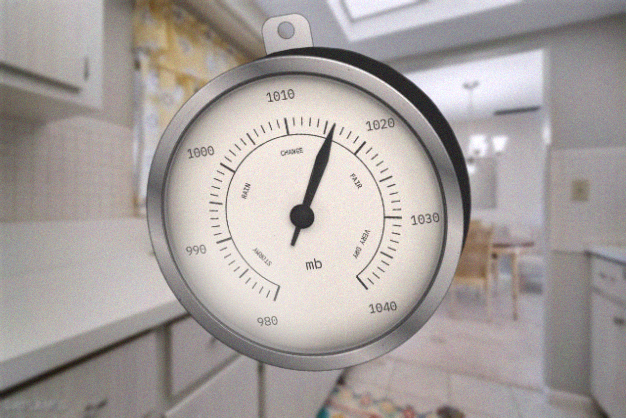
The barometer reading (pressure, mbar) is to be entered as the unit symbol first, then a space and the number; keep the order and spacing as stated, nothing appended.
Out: mbar 1016
